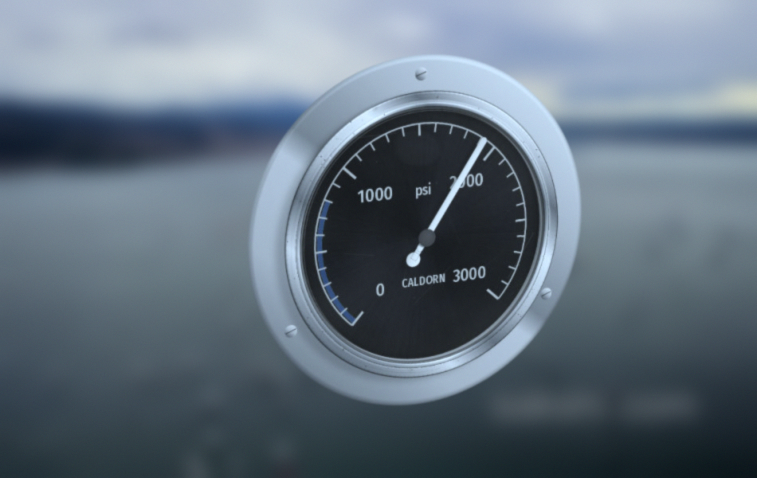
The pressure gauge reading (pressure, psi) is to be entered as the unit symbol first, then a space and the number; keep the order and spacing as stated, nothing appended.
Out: psi 1900
